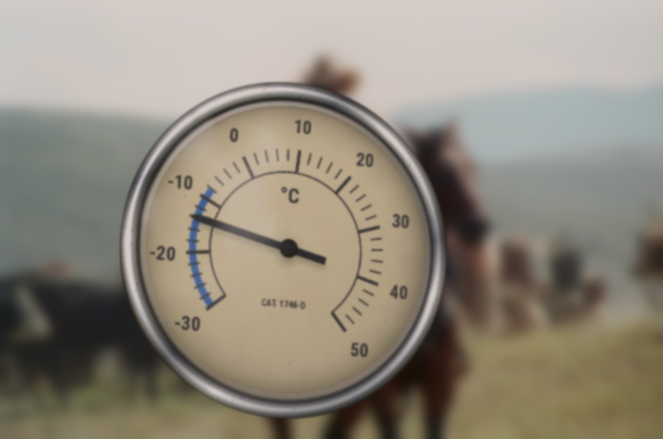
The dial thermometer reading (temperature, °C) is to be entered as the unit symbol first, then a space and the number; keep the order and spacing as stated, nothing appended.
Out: °C -14
